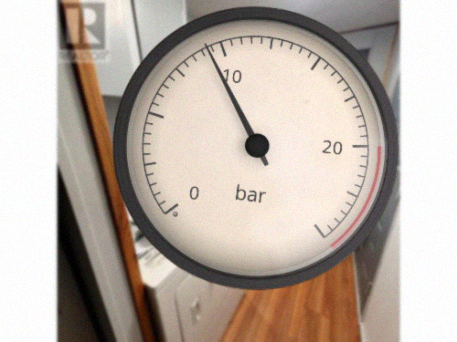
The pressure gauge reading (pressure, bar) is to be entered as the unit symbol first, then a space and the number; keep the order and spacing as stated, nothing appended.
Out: bar 9.25
